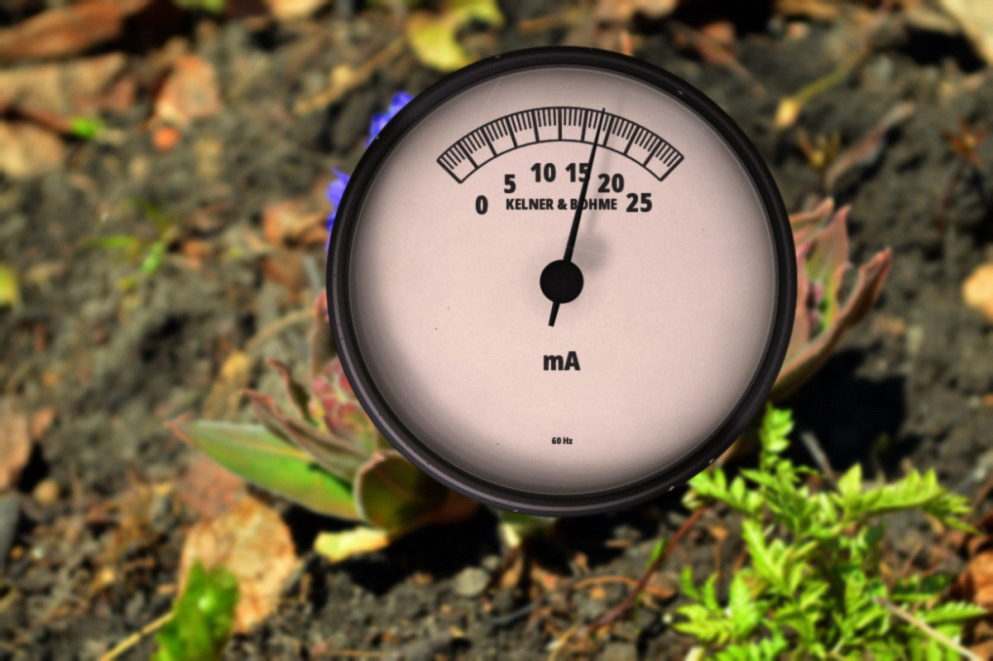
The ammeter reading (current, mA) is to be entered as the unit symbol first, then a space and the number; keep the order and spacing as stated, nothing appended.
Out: mA 16.5
